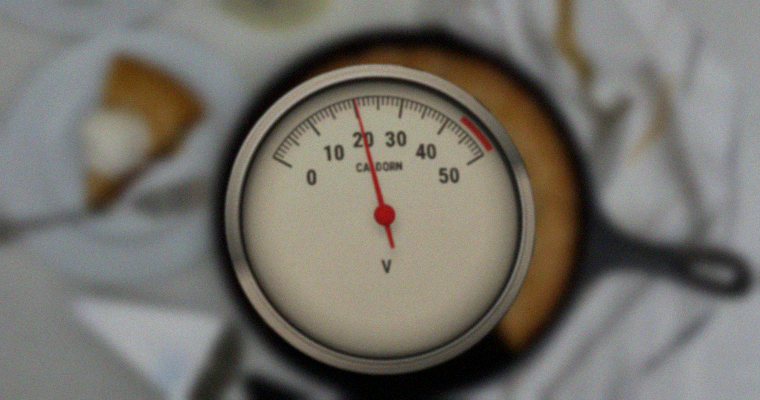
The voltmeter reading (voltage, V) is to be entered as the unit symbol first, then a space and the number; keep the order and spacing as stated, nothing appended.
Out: V 20
